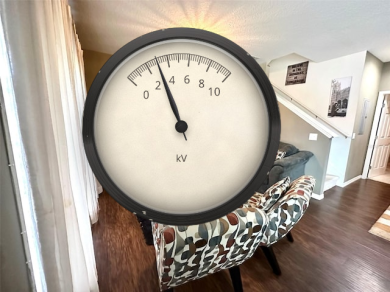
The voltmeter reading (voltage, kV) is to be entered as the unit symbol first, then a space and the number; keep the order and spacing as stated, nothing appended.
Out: kV 3
